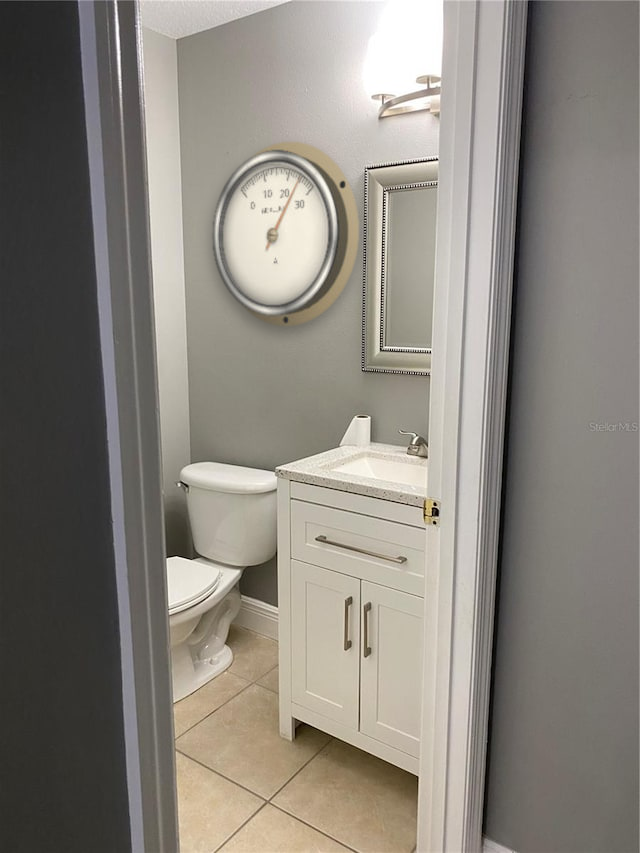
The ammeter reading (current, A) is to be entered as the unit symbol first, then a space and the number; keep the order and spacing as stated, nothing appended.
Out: A 25
